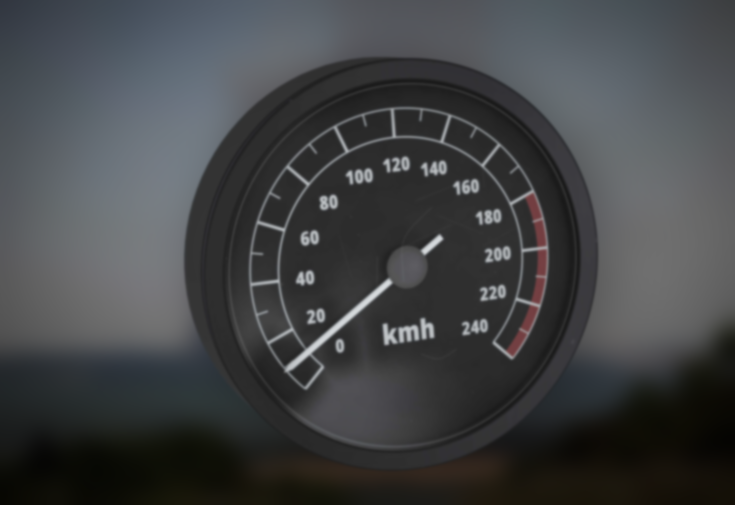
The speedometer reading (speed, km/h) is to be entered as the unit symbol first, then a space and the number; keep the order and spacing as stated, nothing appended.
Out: km/h 10
